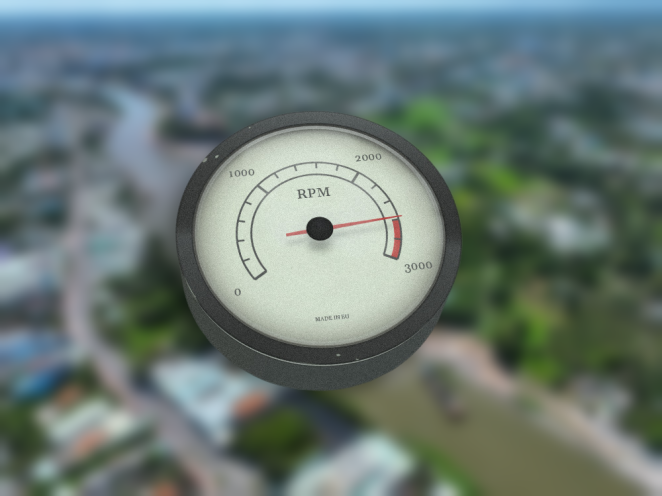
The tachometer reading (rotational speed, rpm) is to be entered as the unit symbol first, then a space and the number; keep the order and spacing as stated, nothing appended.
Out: rpm 2600
